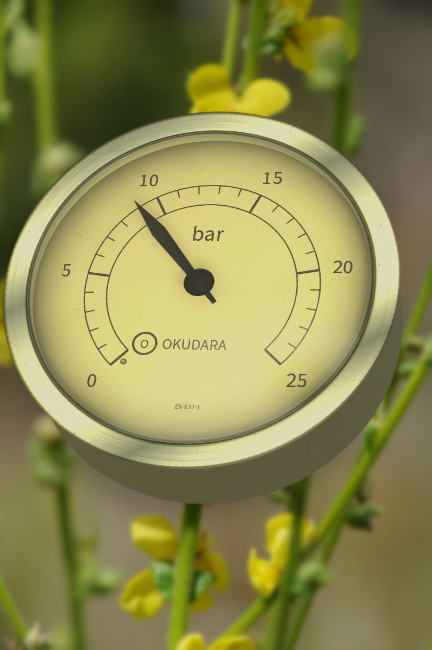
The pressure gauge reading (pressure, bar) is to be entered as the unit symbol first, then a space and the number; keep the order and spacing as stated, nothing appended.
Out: bar 9
